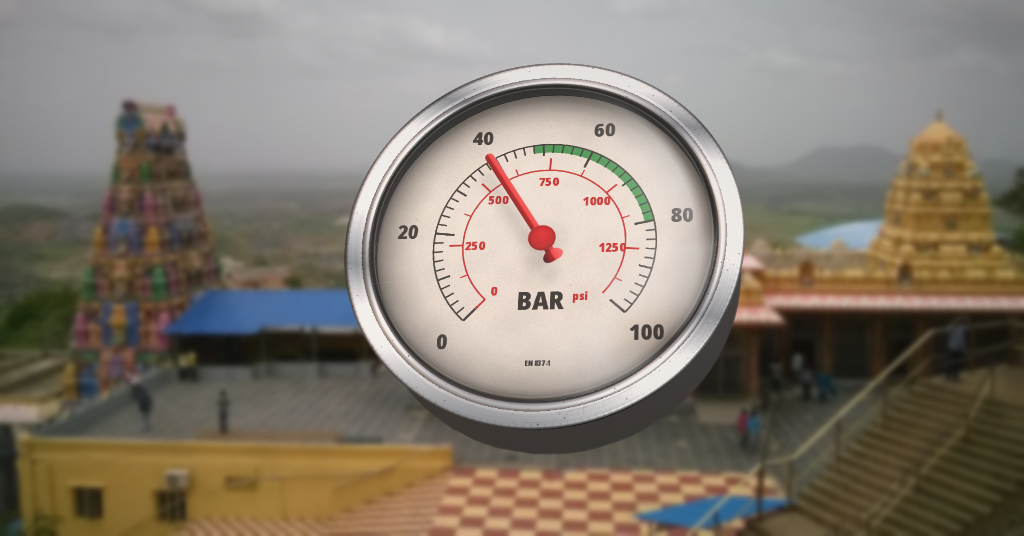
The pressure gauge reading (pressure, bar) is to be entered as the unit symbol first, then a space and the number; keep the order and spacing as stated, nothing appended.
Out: bar 39
